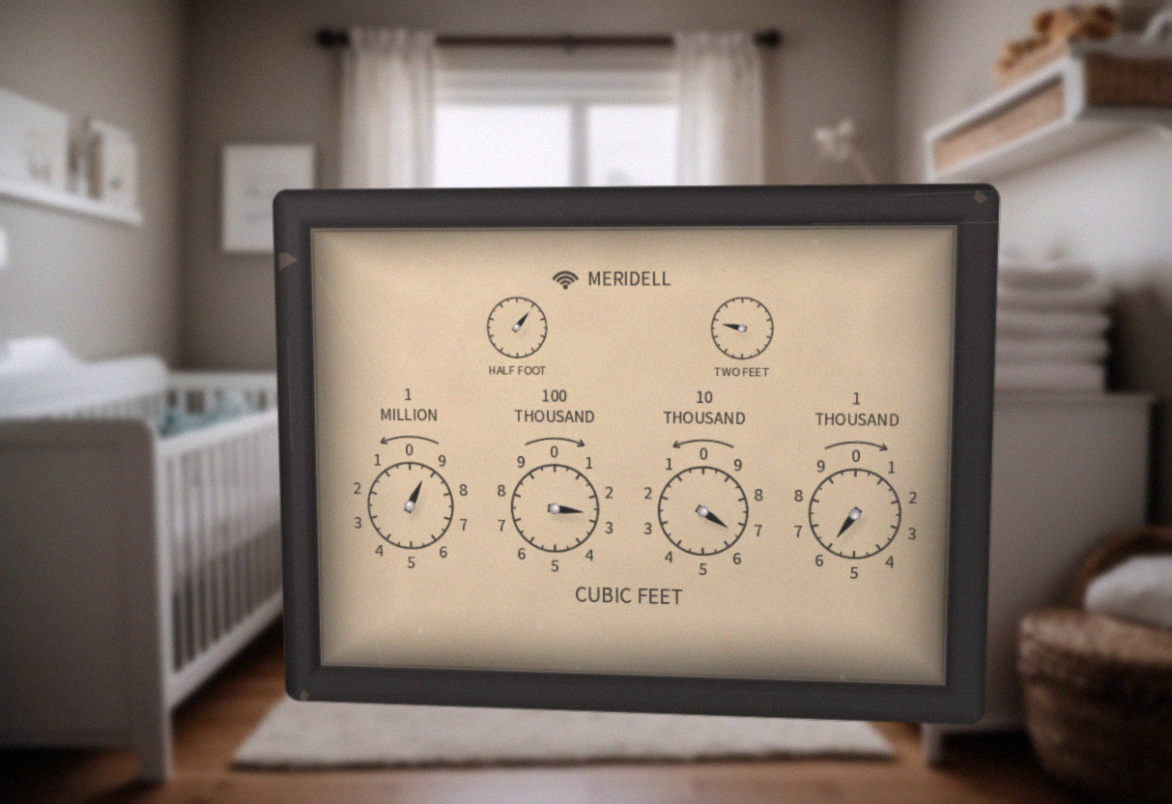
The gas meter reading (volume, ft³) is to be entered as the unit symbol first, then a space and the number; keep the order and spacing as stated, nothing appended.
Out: ft³ 926600
